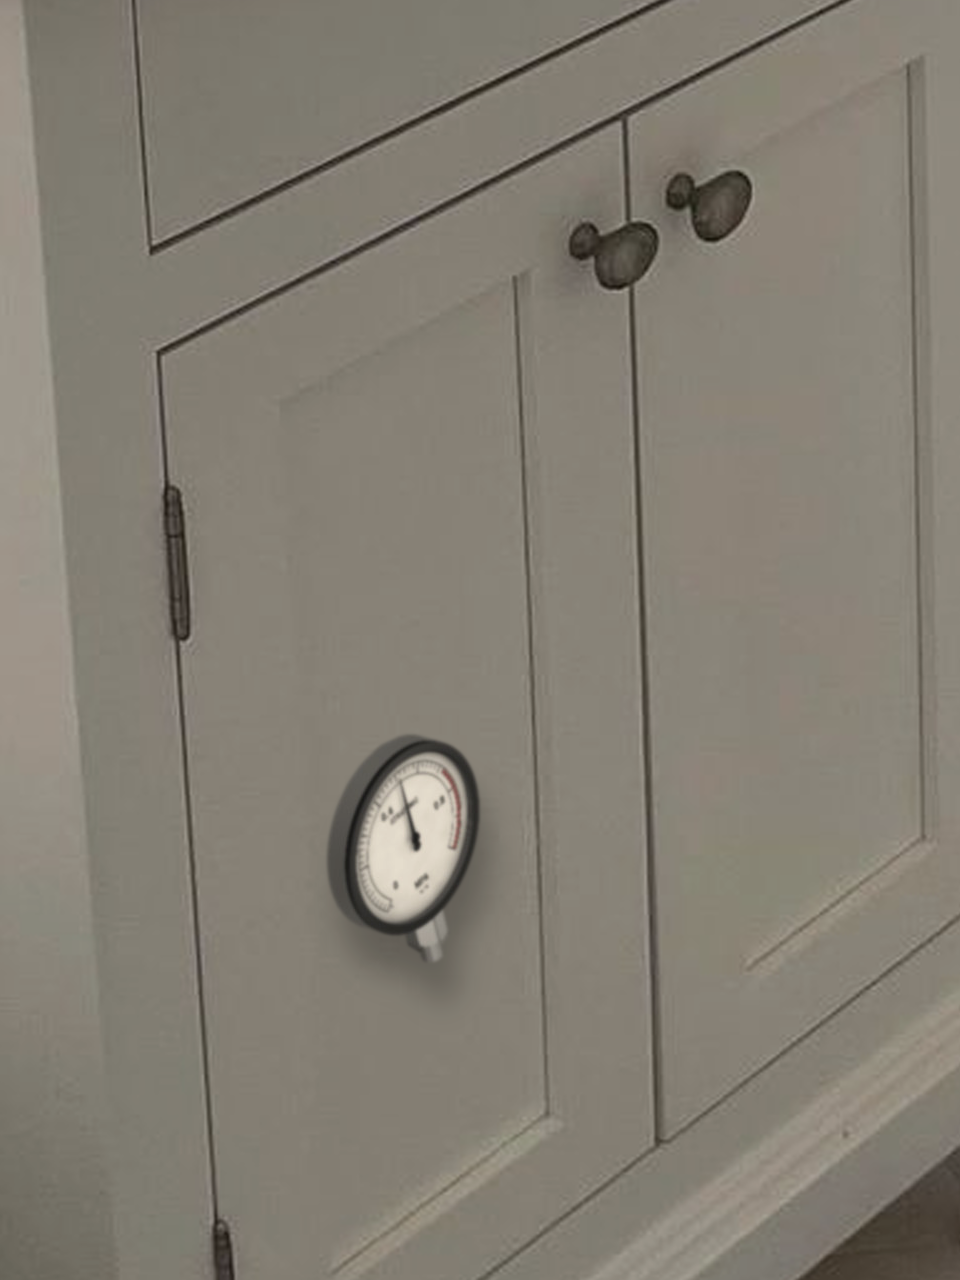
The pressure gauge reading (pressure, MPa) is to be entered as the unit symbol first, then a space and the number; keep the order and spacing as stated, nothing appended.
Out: MPa 0.5
